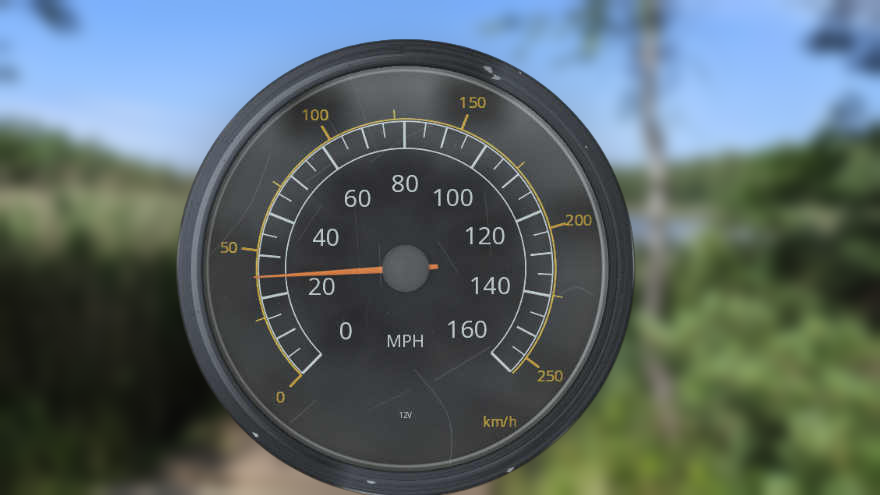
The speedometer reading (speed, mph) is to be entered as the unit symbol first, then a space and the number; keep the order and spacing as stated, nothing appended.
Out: mph 25
